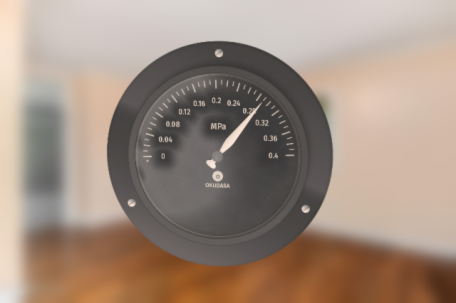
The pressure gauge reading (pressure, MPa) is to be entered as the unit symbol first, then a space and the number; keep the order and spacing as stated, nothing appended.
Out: MPa 0.29
